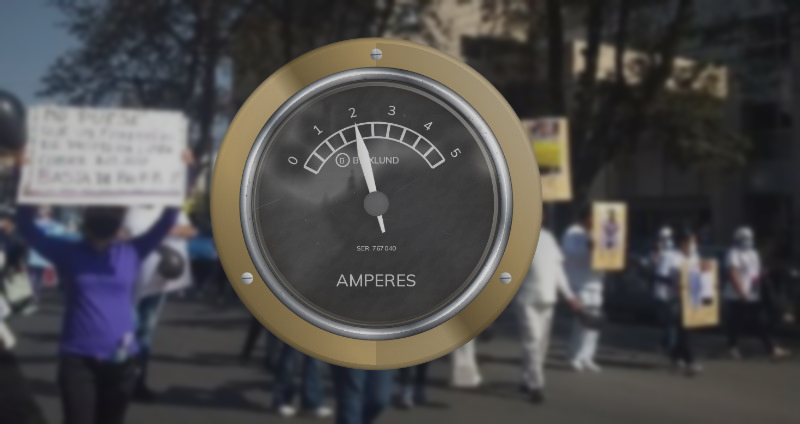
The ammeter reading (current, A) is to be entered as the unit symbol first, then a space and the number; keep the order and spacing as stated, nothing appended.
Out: A 2
